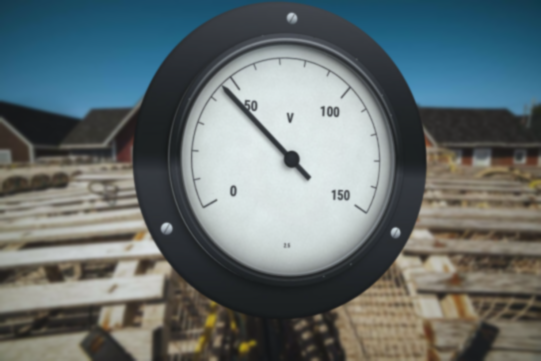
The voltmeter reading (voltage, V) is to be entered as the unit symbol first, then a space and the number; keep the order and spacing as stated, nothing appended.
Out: V 45
